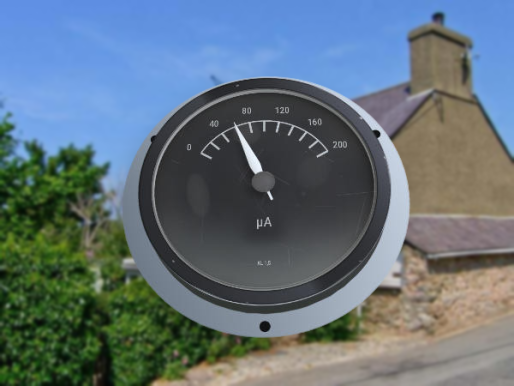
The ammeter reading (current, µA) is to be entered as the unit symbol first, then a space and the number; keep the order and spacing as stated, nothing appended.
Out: µA 60
